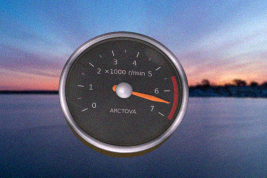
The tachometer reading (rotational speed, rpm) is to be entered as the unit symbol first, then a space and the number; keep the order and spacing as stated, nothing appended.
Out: rpm 6500
